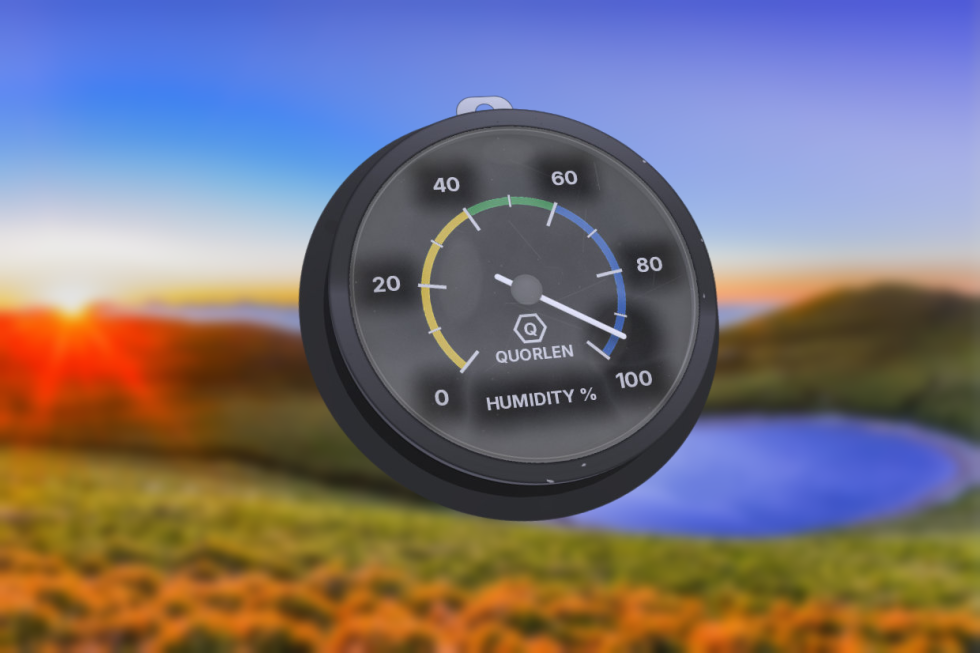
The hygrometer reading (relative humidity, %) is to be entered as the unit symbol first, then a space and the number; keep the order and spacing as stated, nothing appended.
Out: % 95
